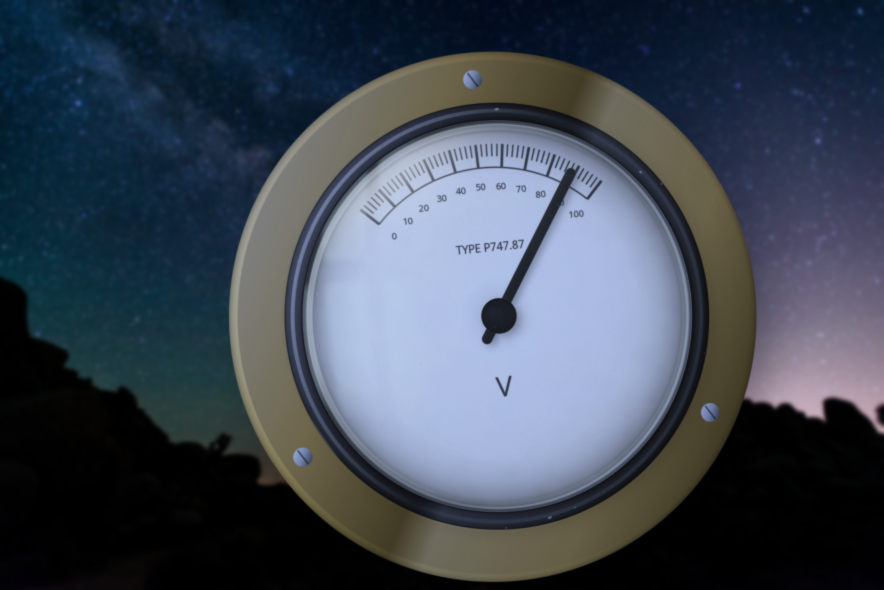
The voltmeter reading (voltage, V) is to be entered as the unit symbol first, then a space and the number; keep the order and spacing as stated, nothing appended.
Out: V 88
